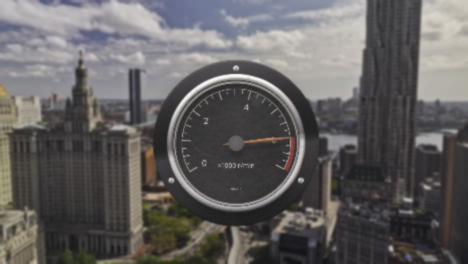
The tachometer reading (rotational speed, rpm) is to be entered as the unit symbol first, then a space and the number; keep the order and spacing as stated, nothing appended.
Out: rpm 6000
